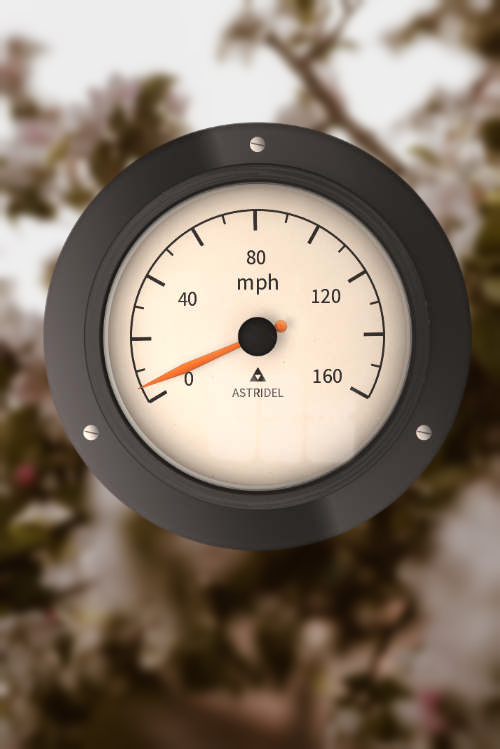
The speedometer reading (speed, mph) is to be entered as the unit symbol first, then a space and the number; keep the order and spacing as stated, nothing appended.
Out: mph 5
